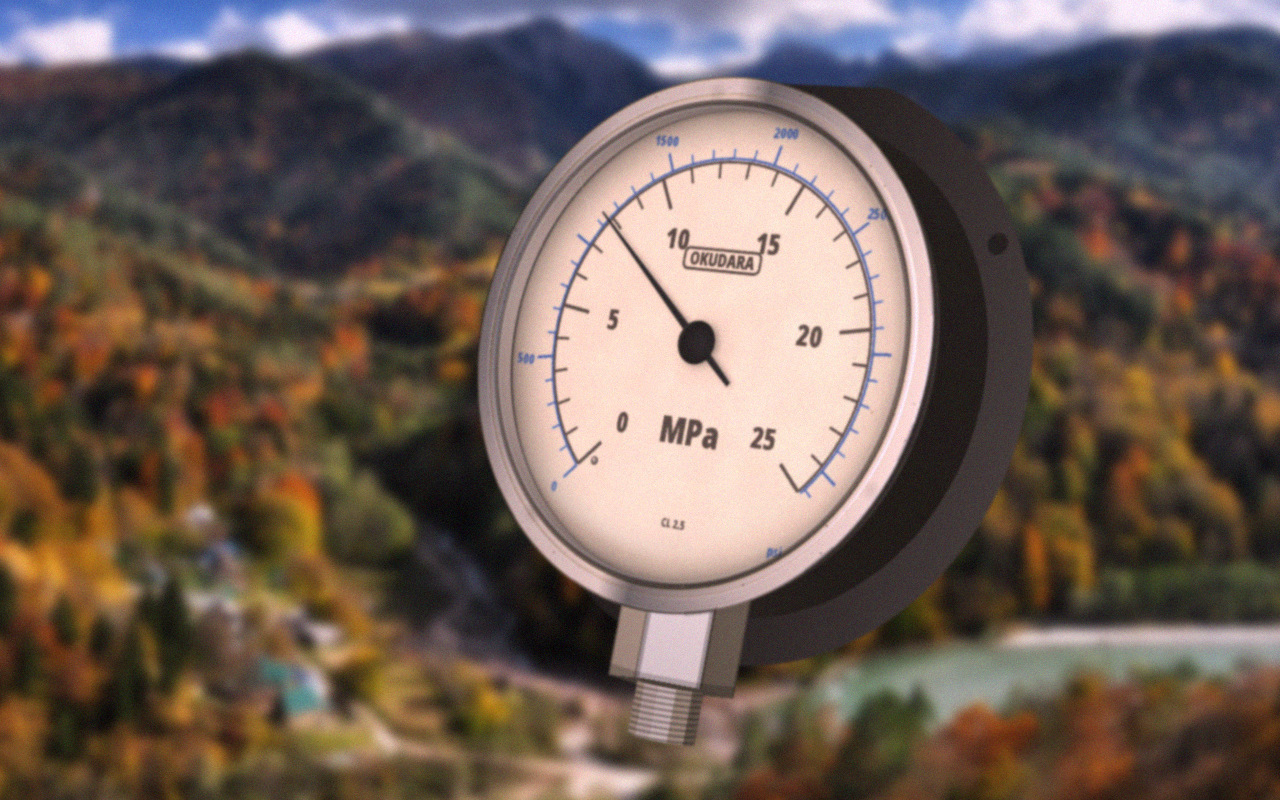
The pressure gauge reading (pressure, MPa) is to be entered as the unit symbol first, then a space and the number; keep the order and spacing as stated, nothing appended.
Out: MPa 8
